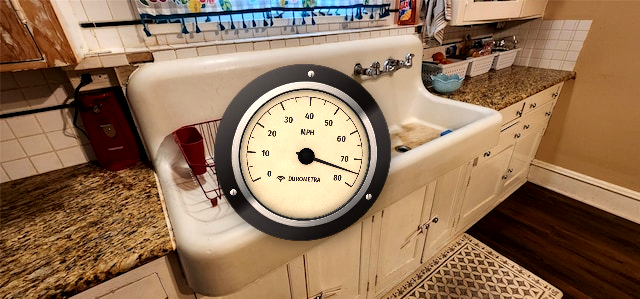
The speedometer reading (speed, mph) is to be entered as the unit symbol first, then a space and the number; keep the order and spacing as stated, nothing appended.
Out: mph 75
